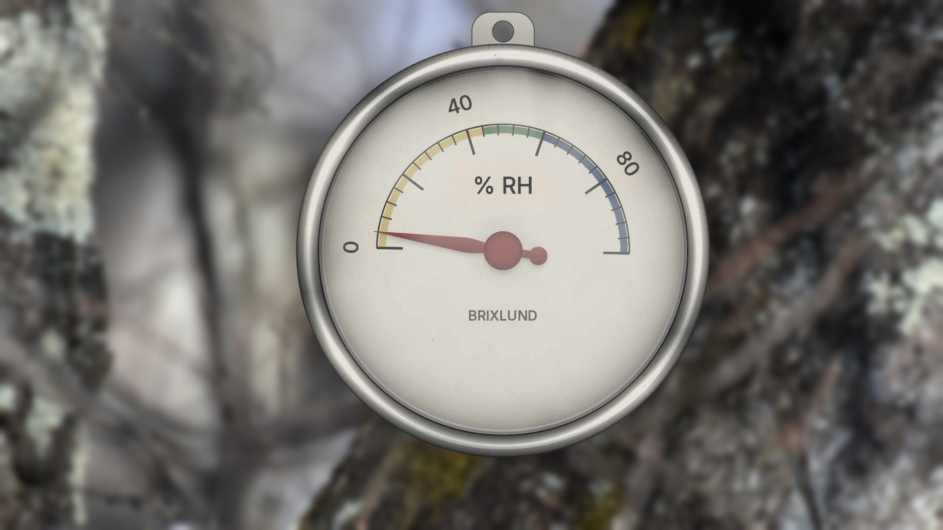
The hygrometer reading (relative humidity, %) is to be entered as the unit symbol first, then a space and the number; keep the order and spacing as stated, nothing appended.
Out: % 4
